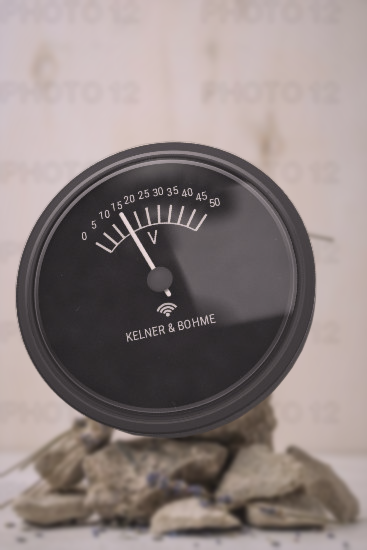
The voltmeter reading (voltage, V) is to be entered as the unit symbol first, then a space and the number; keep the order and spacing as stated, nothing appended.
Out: V 15
